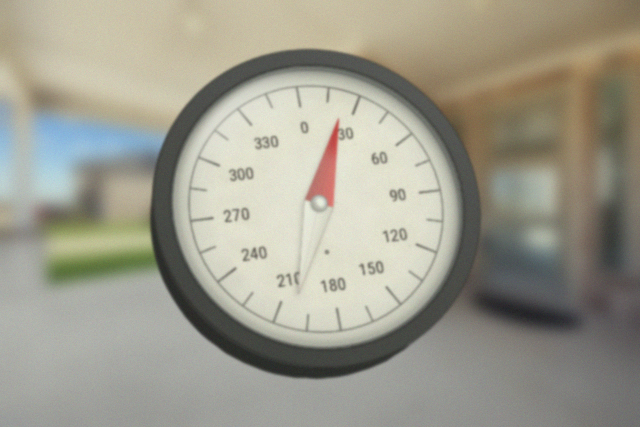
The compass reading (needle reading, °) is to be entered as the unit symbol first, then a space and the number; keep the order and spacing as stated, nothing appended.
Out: ° 22.5
